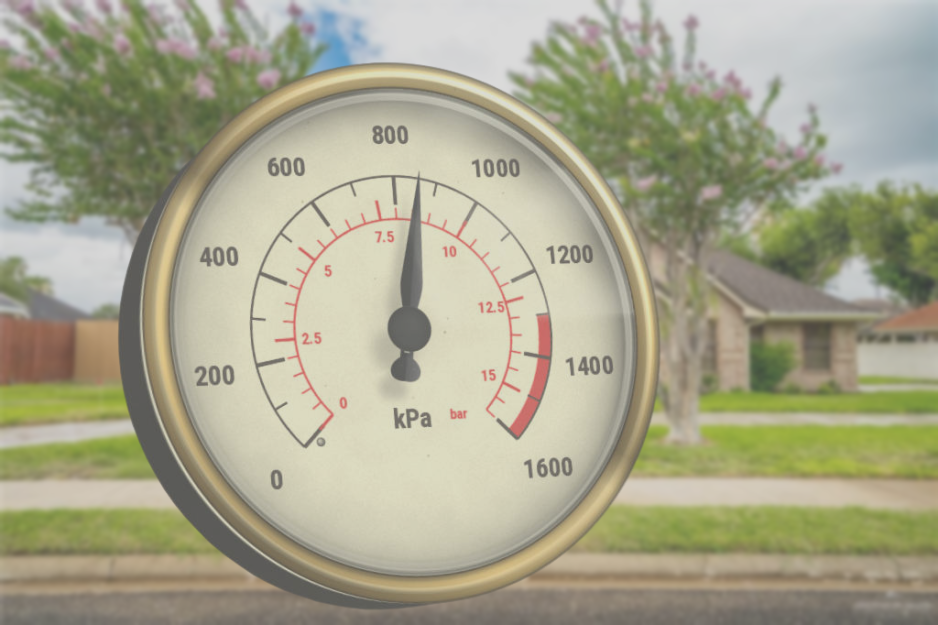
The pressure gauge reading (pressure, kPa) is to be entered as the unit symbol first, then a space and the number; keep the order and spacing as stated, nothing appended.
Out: kPa 850
